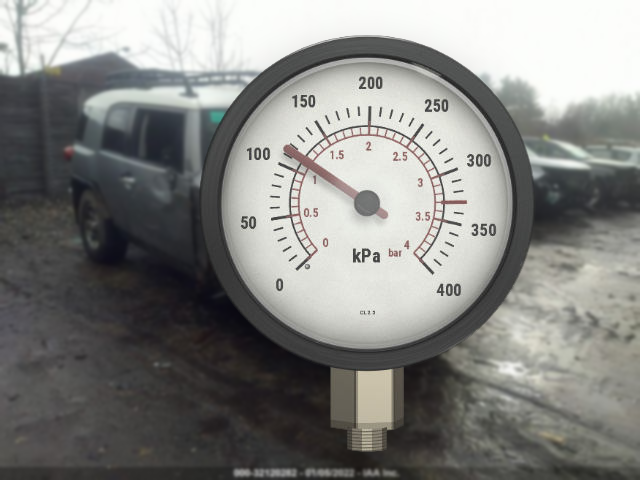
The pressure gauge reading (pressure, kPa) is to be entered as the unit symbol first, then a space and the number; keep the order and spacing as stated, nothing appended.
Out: kPa 115
